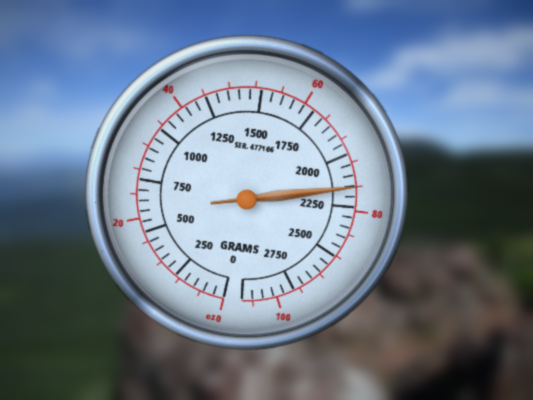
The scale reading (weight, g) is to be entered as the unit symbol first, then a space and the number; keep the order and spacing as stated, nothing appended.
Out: g 2150
